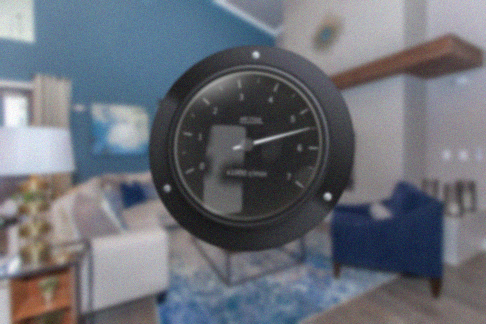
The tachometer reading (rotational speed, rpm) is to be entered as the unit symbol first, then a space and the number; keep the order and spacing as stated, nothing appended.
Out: rpm 5500
